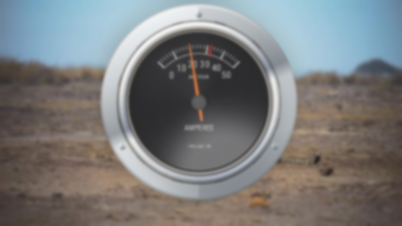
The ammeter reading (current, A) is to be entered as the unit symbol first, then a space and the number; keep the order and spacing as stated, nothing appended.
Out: A 20
